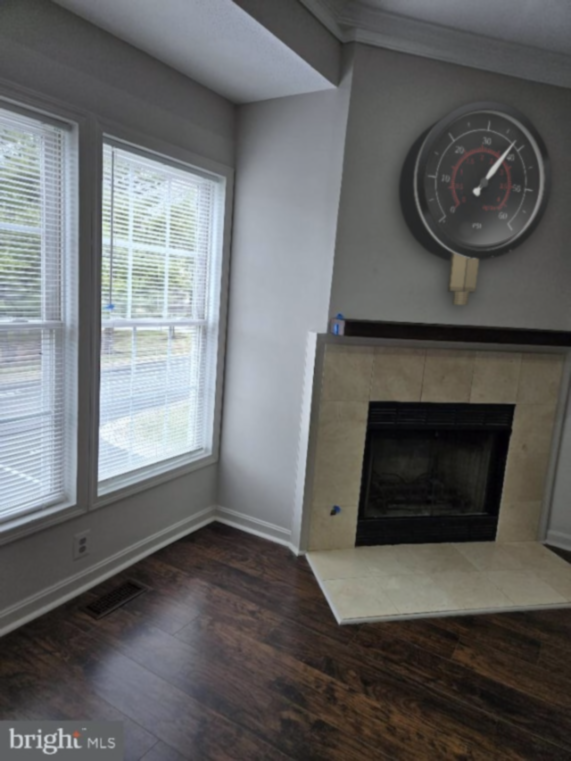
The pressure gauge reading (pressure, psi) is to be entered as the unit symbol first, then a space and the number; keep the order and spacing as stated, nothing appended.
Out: psi 37.5
